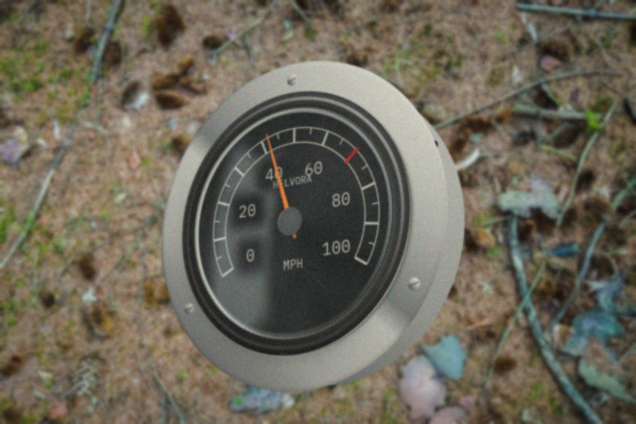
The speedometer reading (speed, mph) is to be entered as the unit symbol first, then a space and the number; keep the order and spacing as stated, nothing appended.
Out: mph 42.5
